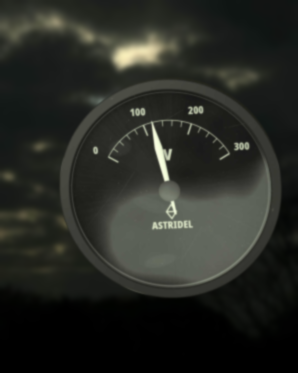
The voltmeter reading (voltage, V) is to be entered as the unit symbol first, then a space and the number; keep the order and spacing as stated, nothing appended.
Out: V 120
